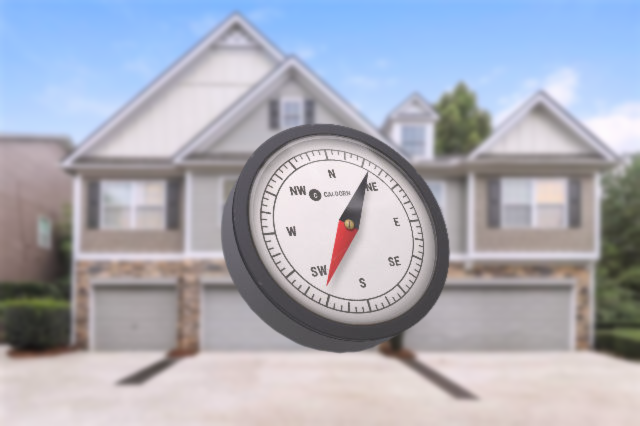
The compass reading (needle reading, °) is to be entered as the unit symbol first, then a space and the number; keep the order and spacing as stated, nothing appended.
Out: ° 215
